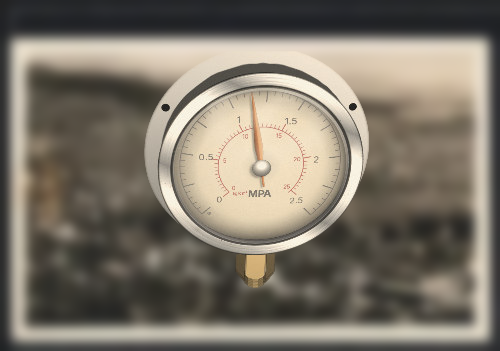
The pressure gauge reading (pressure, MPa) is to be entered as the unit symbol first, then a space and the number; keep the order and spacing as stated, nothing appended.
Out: MPa 1.15
